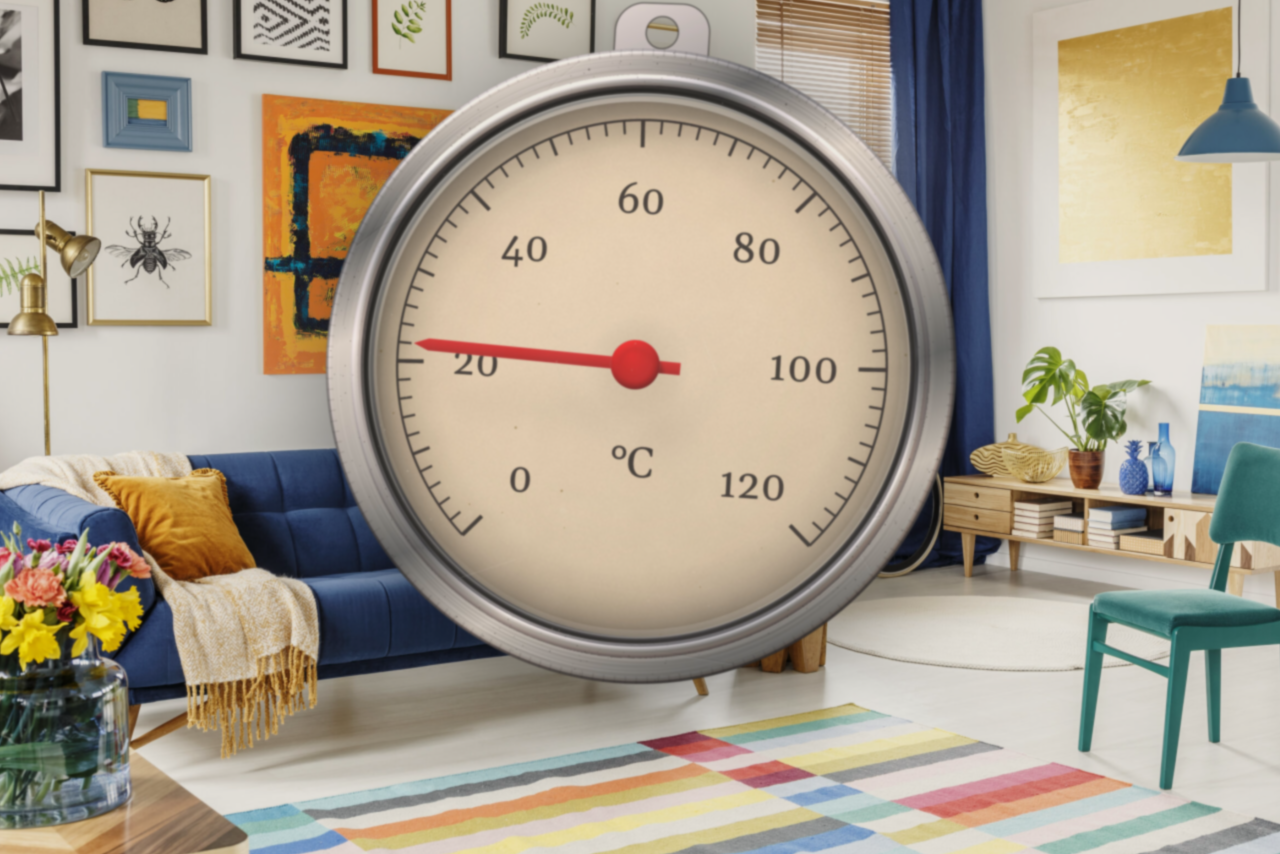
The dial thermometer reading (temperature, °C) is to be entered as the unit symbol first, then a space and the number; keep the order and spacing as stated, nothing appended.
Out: °C 22
